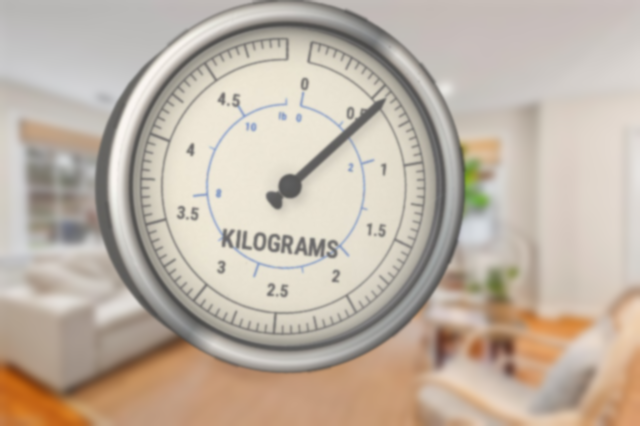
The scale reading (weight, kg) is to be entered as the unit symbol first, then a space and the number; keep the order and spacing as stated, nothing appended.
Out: kg 0.55
